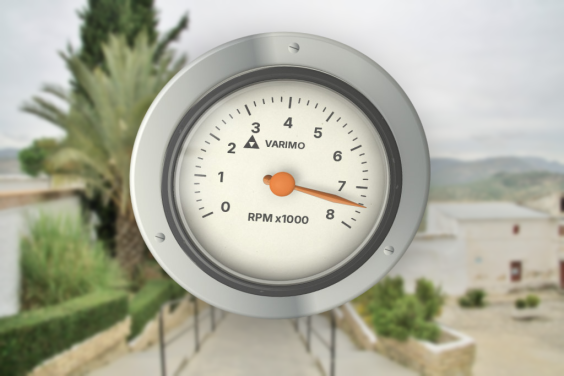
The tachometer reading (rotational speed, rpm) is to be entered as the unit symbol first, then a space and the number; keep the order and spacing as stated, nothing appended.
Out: rpm 7400
